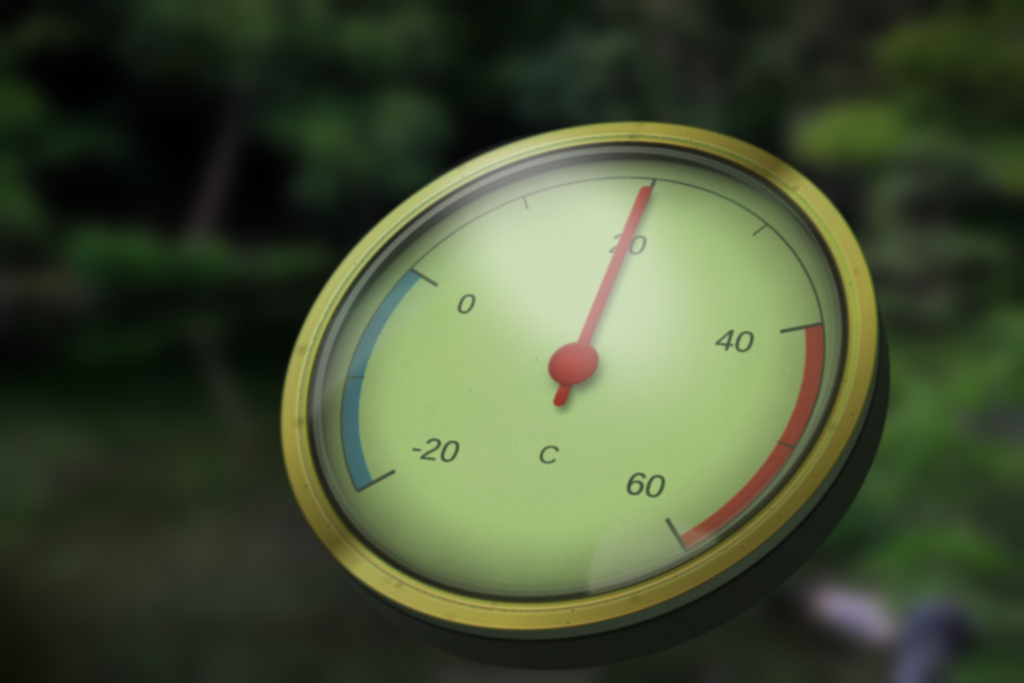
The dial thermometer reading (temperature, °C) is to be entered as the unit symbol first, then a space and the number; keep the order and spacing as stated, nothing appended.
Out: °C 20
